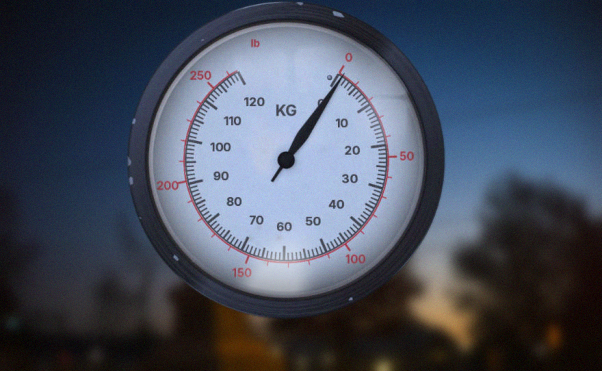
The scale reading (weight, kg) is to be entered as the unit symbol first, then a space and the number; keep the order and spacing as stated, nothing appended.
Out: kg 1
